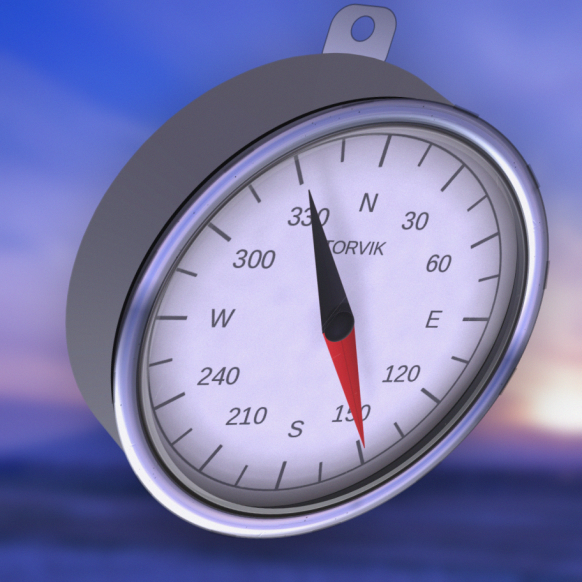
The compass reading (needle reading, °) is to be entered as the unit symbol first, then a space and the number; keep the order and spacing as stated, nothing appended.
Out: ° 150
